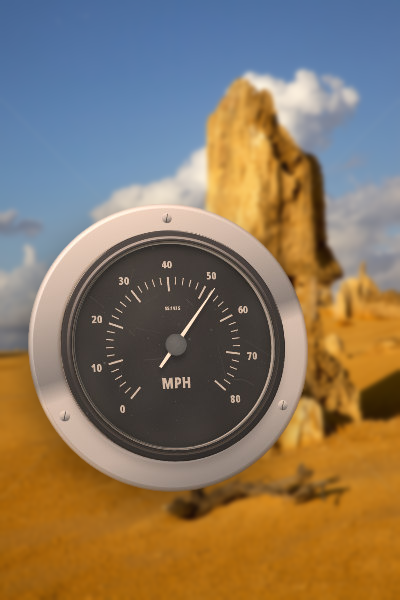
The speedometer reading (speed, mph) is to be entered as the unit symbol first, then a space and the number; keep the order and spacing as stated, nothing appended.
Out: mph 52
